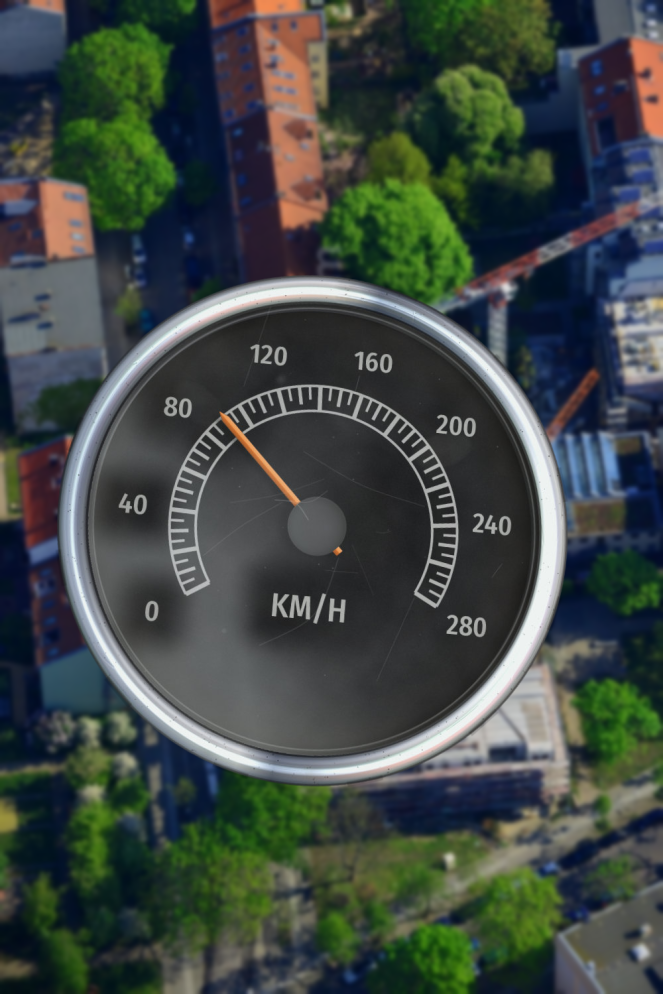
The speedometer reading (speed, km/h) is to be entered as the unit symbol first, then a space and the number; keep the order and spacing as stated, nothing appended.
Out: km/h 90
